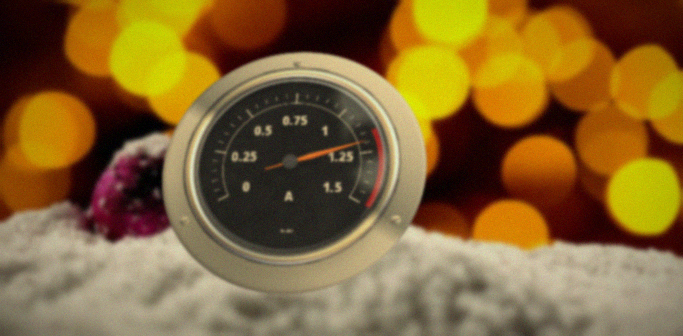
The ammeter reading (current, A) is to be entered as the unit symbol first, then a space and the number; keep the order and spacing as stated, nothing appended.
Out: A 1.2
